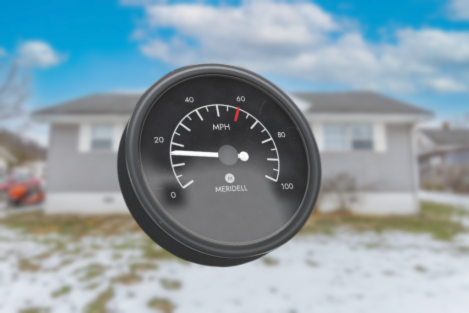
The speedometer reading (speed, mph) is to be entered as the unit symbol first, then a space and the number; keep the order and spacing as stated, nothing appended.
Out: mph 15
